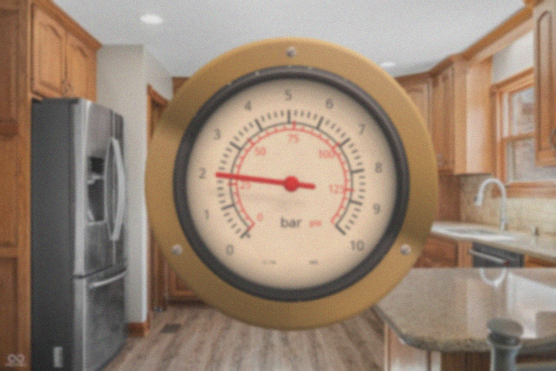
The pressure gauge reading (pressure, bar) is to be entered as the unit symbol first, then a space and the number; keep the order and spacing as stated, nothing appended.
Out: bar 2
